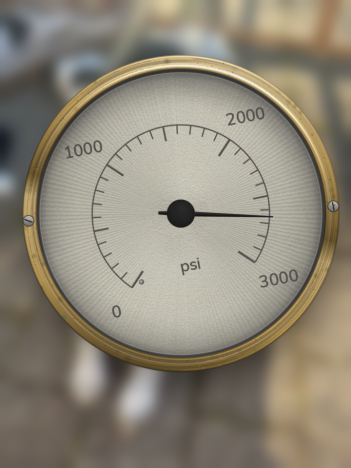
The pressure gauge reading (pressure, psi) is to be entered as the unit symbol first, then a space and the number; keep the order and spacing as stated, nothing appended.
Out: psi 2650
